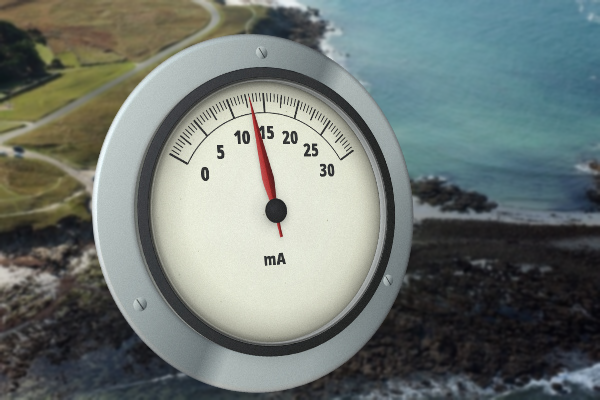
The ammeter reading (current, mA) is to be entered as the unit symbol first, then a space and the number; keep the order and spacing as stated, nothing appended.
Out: mA 12.5
